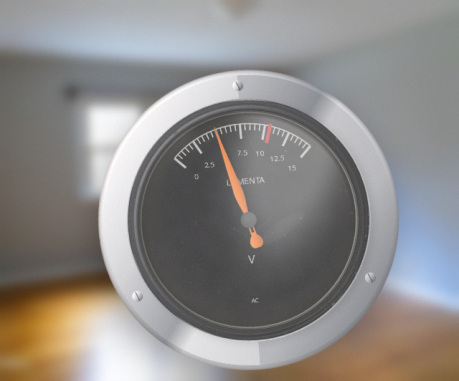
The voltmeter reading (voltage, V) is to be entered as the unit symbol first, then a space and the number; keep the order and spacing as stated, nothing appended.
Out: V 5
